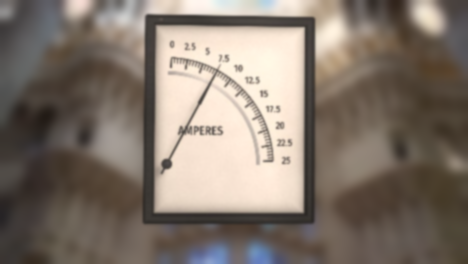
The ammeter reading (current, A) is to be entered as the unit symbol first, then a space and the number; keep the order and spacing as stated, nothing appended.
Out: A 7.5
